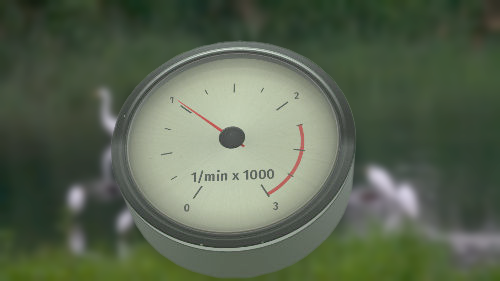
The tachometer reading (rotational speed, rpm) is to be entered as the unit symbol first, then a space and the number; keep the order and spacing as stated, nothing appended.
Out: rpm 1000
